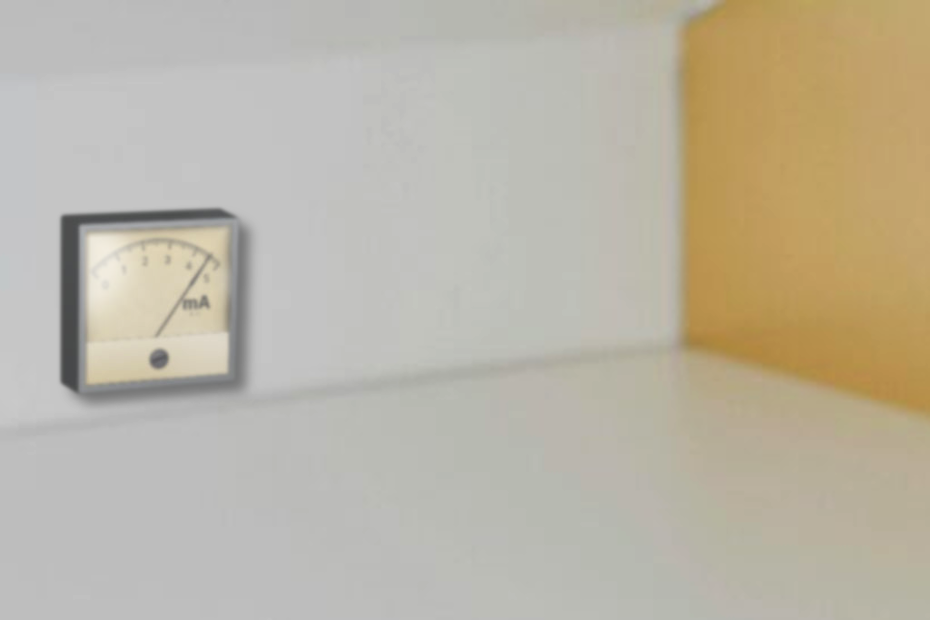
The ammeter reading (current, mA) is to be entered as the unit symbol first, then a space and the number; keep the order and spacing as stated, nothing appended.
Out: mA 4.5
